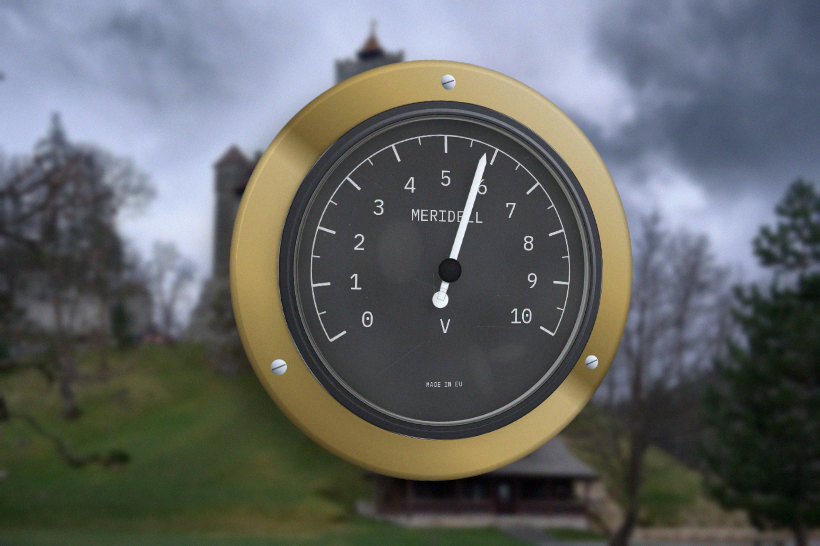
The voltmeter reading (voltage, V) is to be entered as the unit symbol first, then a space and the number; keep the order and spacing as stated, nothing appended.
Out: V 5.75
